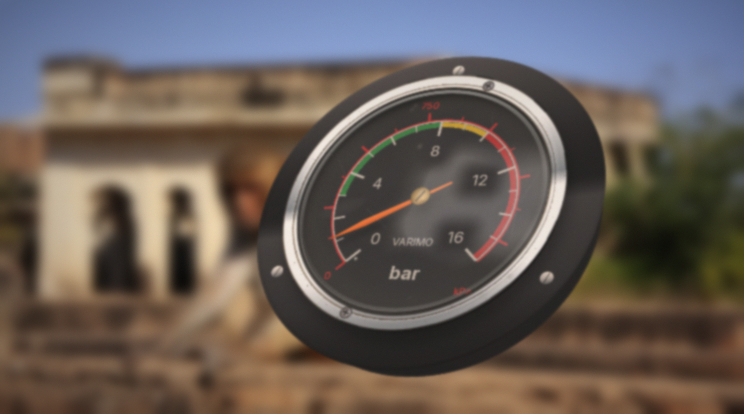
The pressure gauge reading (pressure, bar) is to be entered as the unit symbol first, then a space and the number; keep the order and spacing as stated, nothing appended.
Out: bar 1
